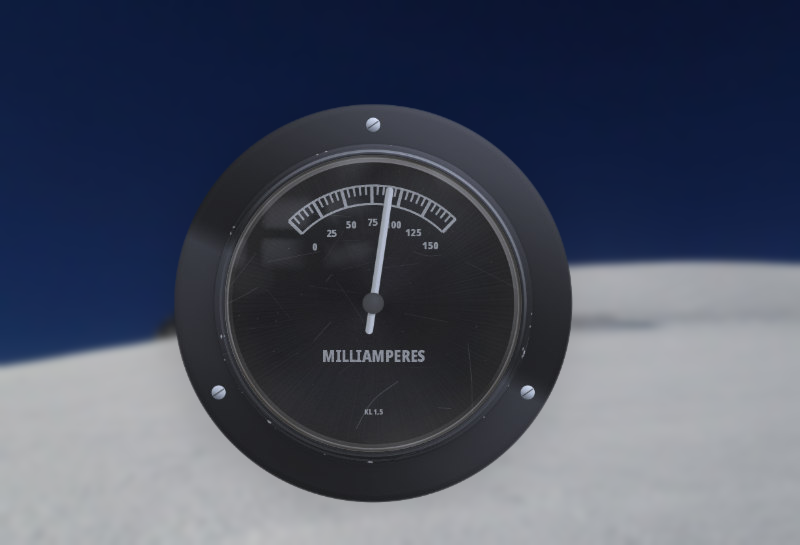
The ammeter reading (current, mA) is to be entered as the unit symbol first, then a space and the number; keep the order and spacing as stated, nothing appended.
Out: mA 90
